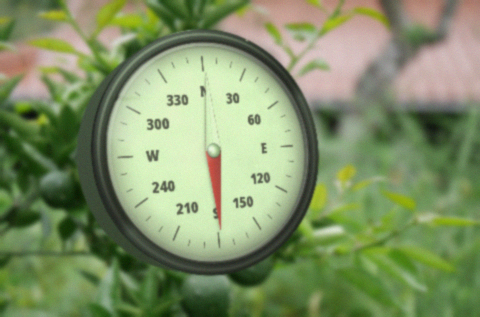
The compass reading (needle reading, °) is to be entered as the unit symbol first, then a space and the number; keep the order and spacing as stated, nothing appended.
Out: ° 180
